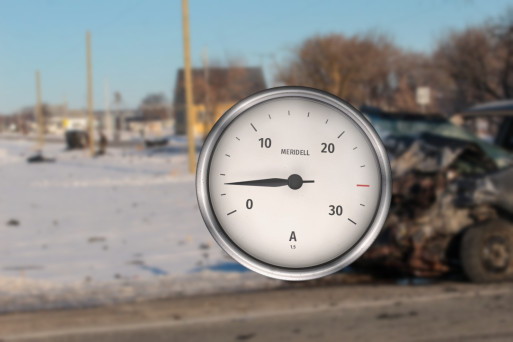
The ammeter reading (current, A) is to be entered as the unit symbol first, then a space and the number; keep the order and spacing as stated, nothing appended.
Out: A 3
